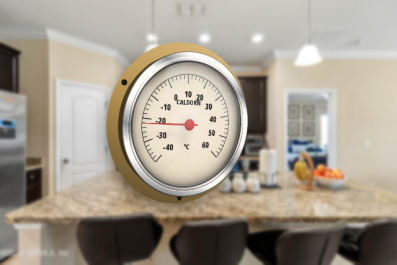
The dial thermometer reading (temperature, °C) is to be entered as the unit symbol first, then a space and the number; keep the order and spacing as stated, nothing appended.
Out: °C -22
